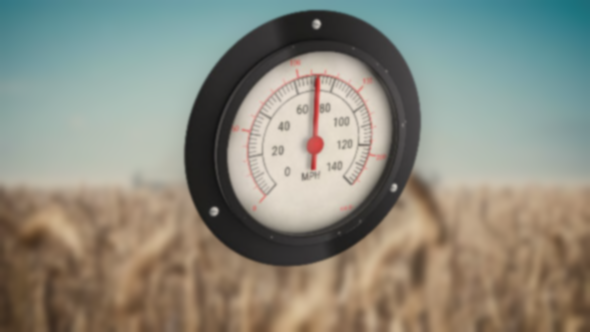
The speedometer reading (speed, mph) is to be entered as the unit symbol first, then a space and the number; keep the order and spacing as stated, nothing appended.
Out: mph 70
